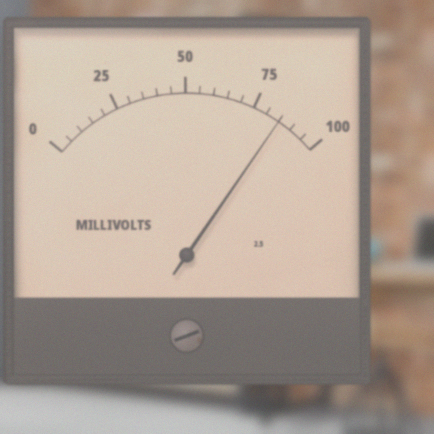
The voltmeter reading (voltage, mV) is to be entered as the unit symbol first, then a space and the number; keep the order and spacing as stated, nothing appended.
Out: mV 85
